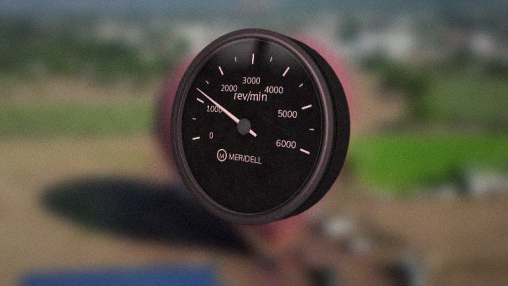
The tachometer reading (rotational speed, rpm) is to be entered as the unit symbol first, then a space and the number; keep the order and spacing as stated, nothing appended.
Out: rpm 1250
